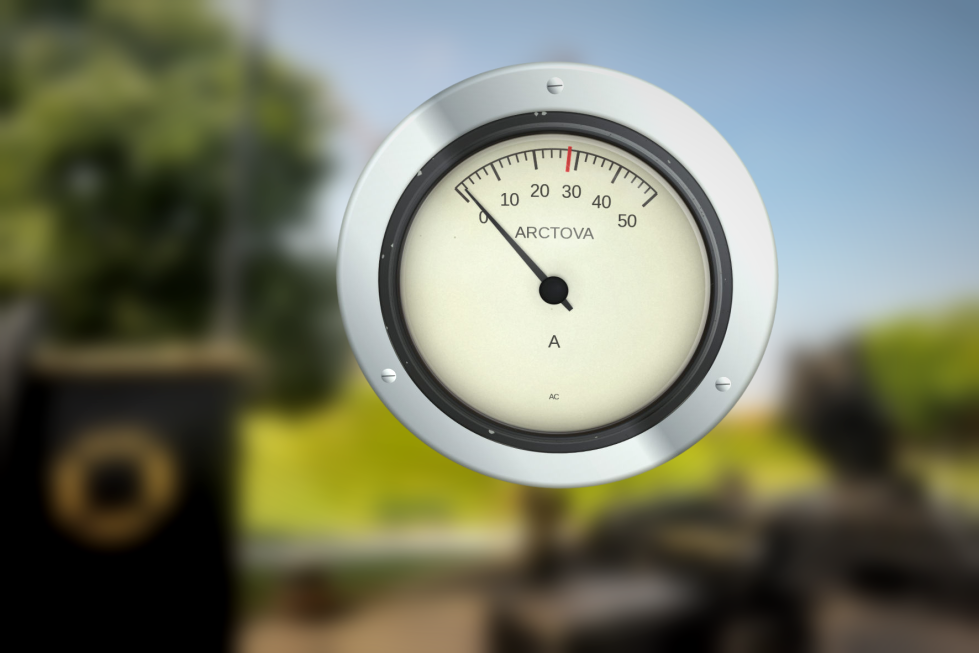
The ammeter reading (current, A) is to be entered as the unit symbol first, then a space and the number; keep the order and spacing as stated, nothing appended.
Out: A 2
